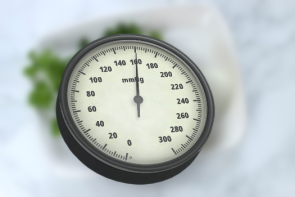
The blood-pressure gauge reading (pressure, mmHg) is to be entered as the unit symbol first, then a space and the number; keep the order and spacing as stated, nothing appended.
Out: mmHg 160
